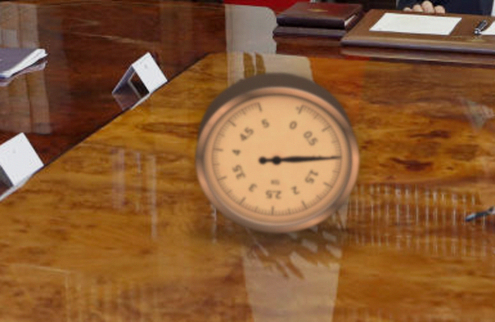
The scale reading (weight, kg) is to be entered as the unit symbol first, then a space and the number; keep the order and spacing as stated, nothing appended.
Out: kg 1
